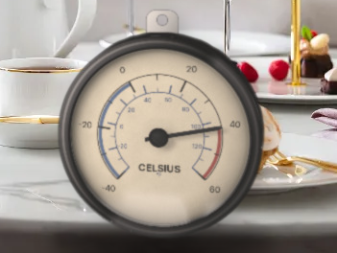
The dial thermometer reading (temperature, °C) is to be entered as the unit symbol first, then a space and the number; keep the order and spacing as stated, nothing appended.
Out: °C 40
